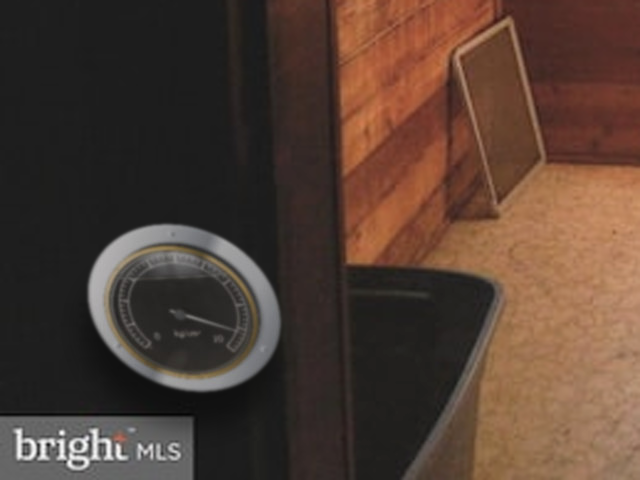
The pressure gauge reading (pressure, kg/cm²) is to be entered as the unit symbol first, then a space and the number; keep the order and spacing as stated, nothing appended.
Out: kg/cm² 9
